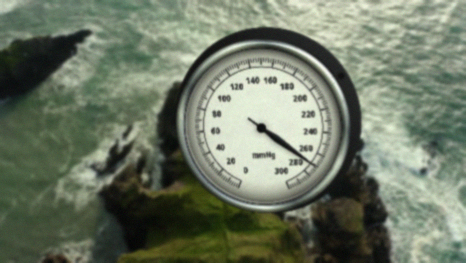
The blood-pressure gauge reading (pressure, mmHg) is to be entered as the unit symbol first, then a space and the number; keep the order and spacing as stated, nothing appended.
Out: mmHg 270
